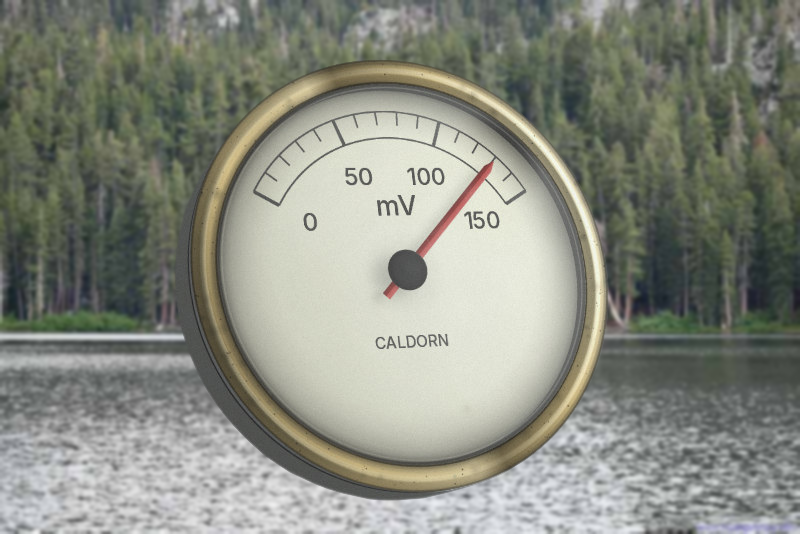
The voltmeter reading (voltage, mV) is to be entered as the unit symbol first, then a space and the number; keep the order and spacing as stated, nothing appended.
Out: mV 130
